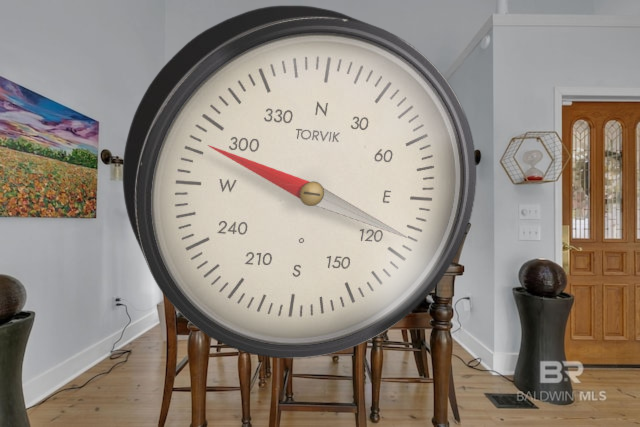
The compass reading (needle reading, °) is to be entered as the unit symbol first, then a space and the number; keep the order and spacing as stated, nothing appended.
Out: ° 290
